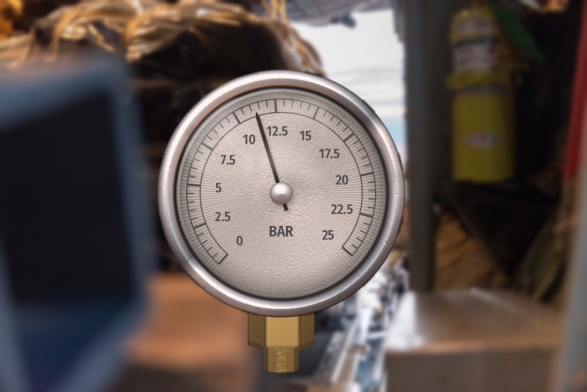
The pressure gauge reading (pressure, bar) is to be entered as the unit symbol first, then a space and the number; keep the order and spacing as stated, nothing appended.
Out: bar 11.25
